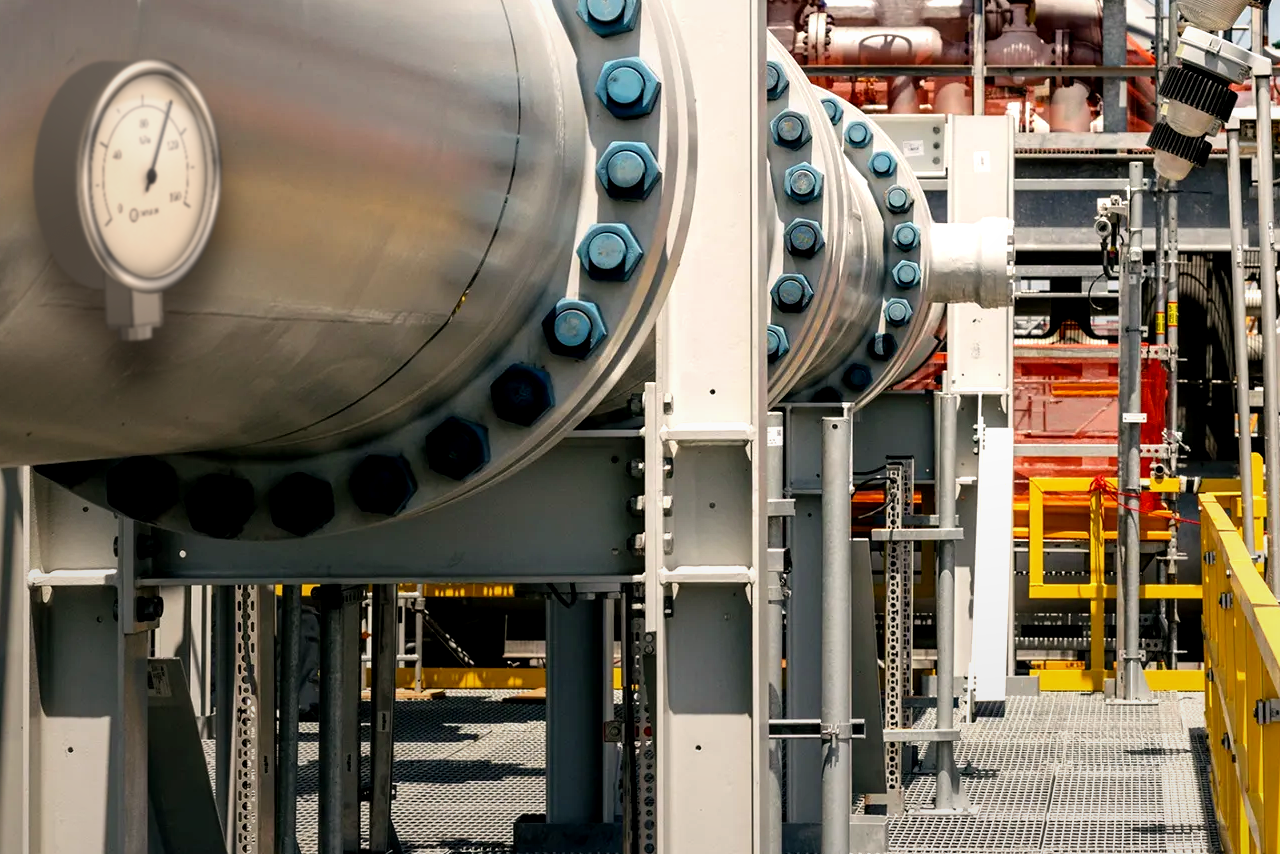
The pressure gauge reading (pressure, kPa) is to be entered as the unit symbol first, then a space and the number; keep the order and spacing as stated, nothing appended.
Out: kPa 100
